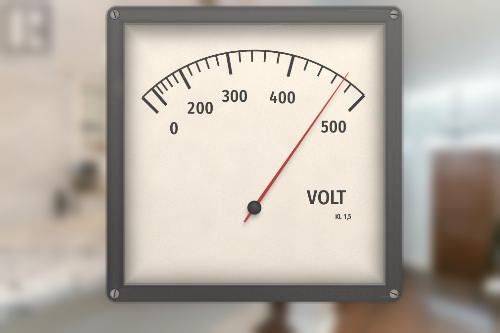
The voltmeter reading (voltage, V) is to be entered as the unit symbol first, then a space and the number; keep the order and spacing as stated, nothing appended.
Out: V 470
